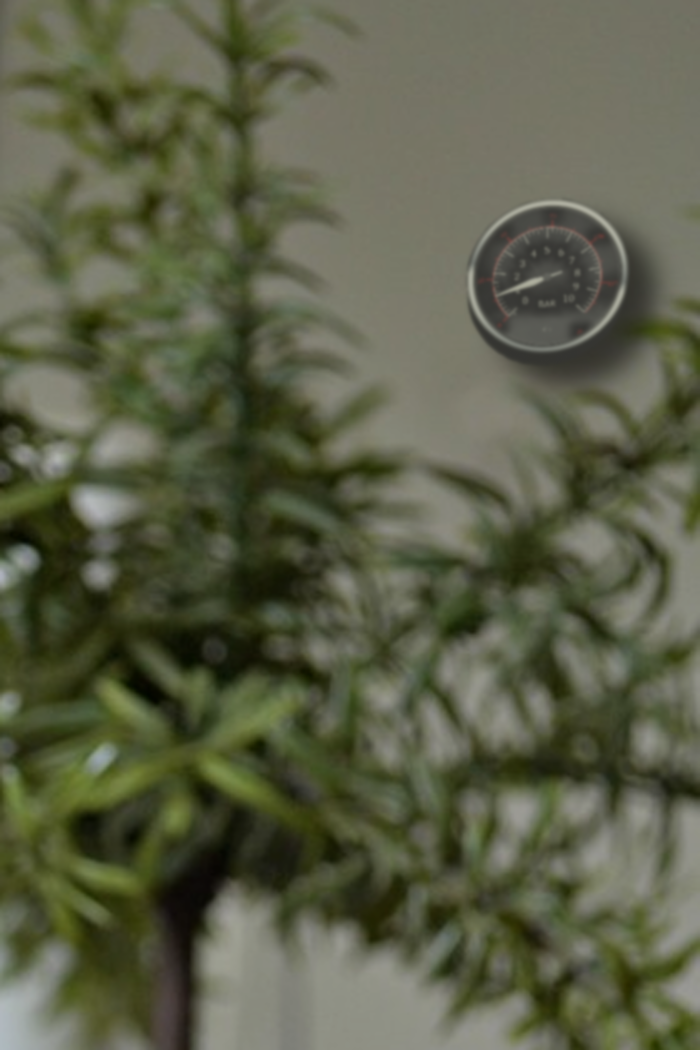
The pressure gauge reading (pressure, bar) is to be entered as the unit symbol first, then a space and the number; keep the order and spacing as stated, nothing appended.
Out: bar 1
